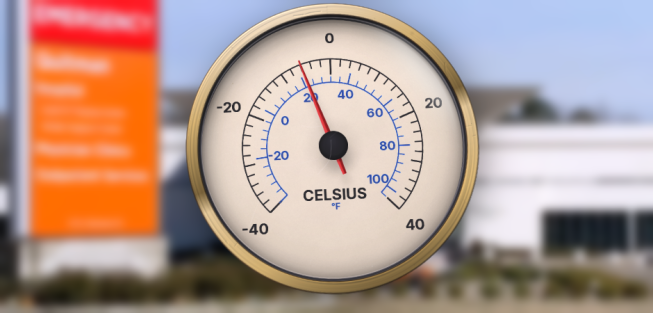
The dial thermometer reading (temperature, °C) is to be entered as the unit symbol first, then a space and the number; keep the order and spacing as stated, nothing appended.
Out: °C -6
